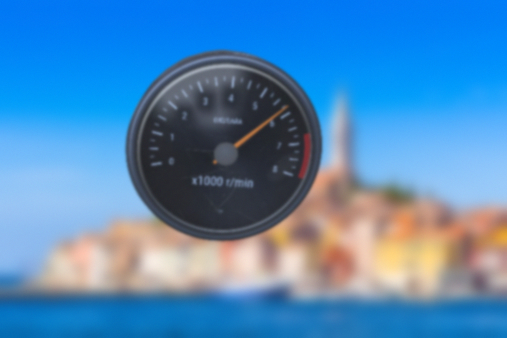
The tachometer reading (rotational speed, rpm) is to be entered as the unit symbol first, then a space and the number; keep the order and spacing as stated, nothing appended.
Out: rpm 5750
